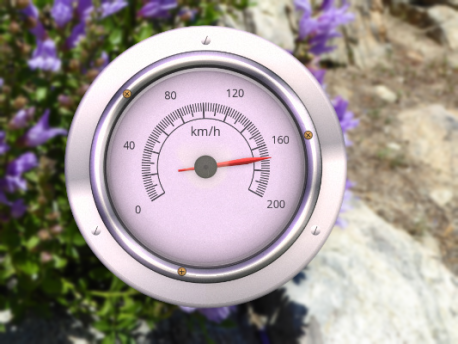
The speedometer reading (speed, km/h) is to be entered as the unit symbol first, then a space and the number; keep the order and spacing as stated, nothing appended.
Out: km/h 170
